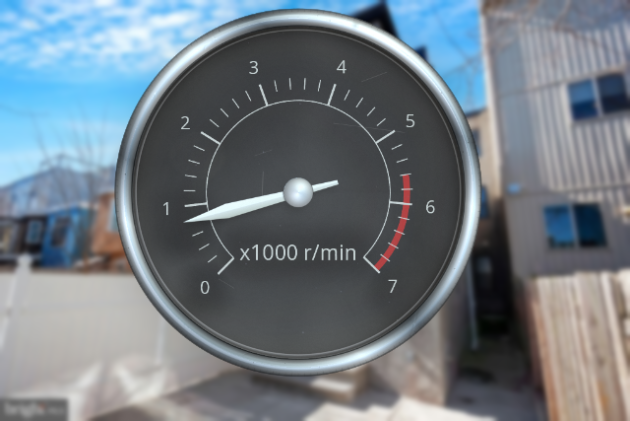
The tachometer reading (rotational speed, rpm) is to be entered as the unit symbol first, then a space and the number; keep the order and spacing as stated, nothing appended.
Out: rpm 800
